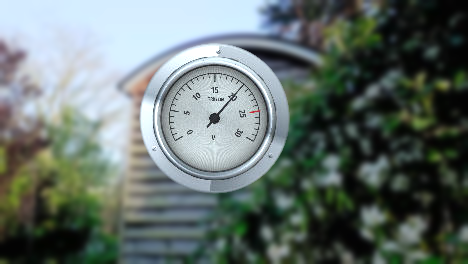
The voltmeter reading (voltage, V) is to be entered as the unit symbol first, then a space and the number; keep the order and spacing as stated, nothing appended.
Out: V 20
